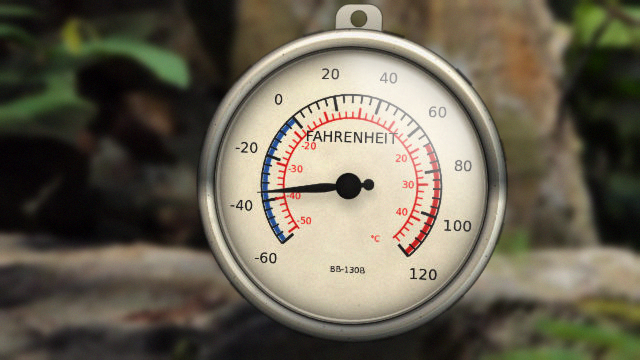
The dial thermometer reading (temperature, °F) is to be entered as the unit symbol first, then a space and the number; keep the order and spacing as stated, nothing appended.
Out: °F -36
